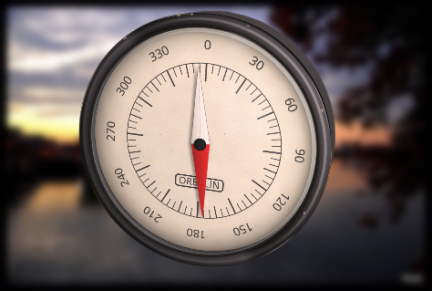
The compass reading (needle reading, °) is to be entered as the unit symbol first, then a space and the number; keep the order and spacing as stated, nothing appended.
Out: ° 175
